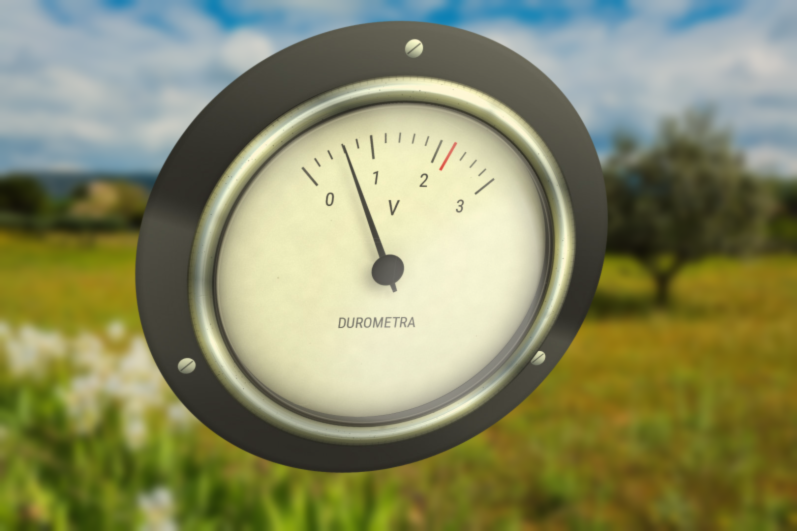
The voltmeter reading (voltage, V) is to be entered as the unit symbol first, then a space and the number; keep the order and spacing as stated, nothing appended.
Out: V 0.6
